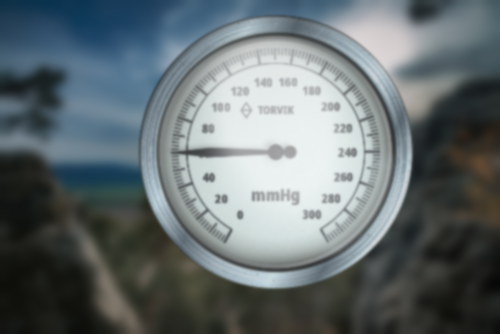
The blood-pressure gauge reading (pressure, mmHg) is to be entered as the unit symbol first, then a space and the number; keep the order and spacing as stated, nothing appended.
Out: mmHg 60
